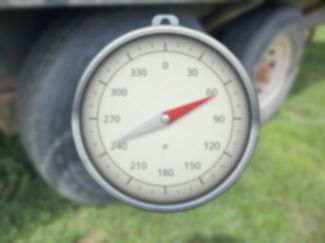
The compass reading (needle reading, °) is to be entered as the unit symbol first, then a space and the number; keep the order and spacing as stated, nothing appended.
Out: ° 65
